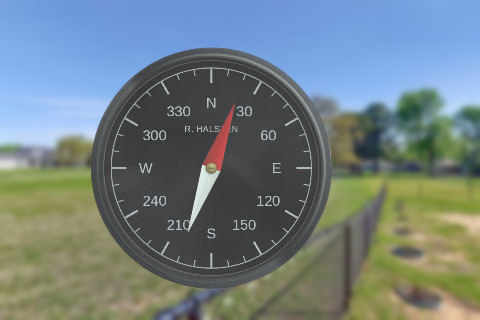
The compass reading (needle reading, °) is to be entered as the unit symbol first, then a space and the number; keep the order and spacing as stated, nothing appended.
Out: ° 20
